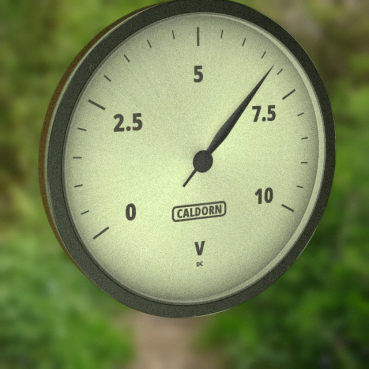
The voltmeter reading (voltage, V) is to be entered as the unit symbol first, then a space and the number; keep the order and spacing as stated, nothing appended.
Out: V 6.75
